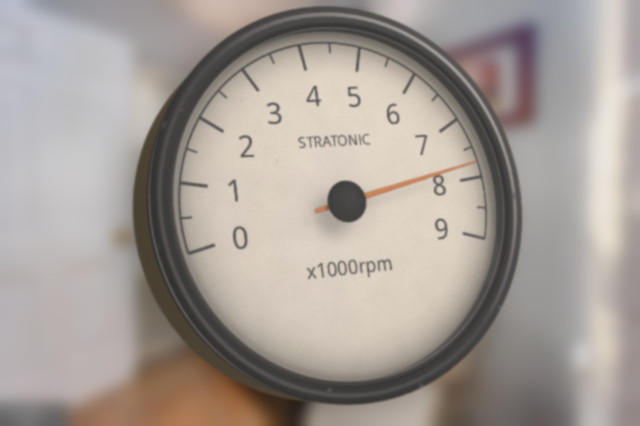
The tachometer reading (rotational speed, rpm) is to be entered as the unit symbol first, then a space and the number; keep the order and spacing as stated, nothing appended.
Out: rpm 7750
